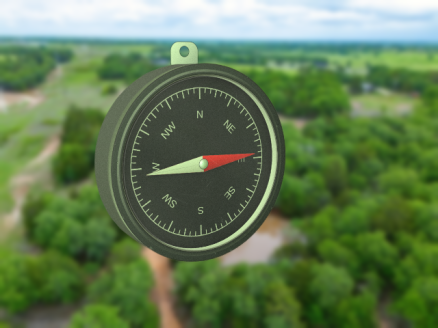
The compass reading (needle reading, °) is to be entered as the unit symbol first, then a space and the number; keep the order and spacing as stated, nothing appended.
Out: ° 85
